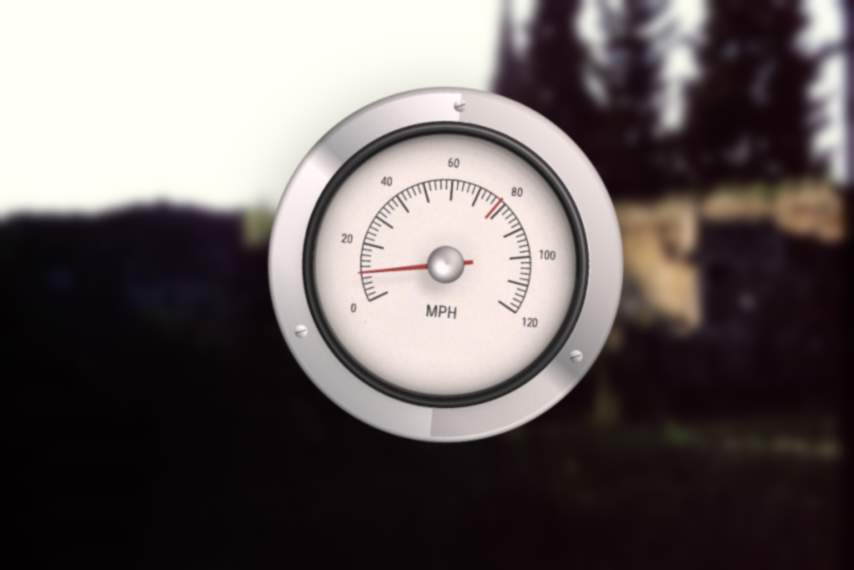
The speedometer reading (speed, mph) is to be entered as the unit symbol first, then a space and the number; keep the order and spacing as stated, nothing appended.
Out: mph 10
